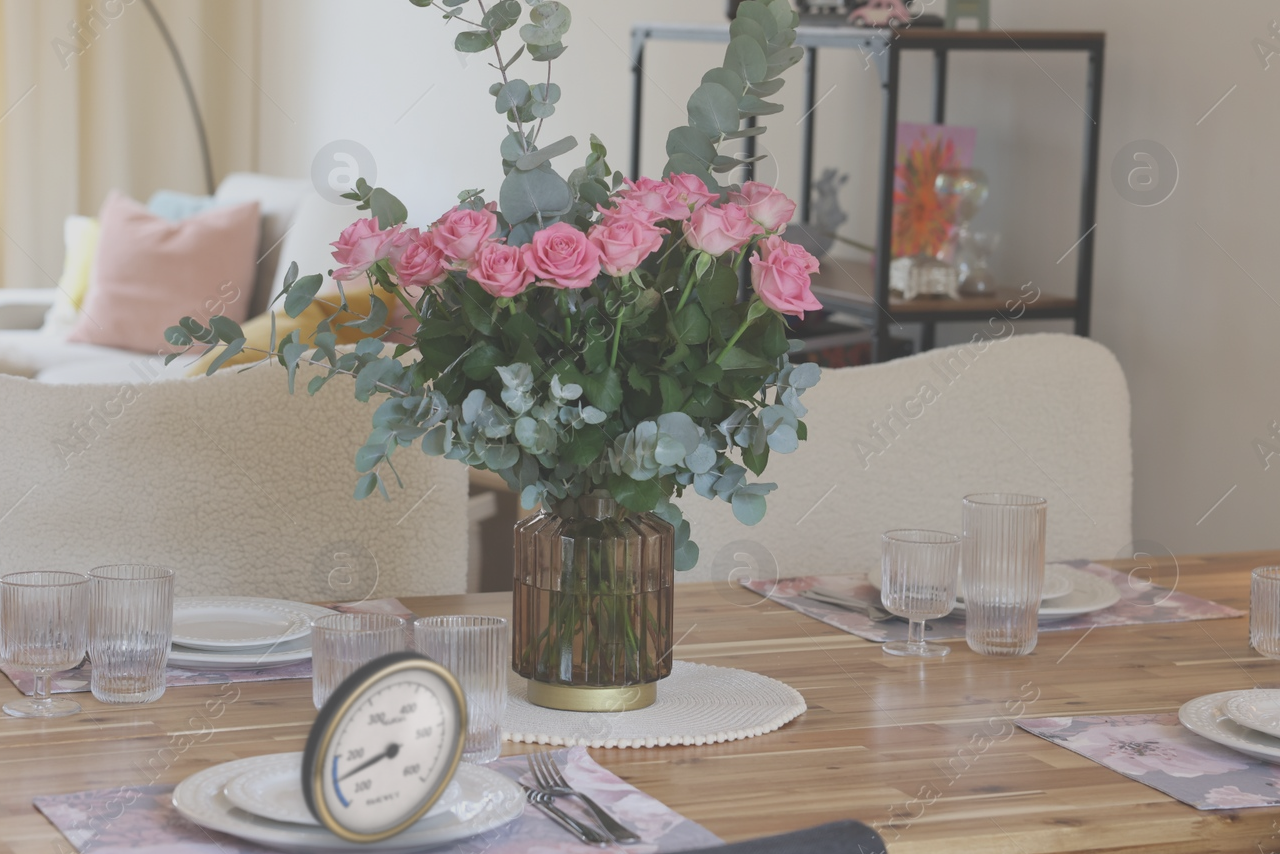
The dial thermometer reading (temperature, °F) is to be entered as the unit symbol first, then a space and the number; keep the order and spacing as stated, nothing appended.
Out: °F 160
